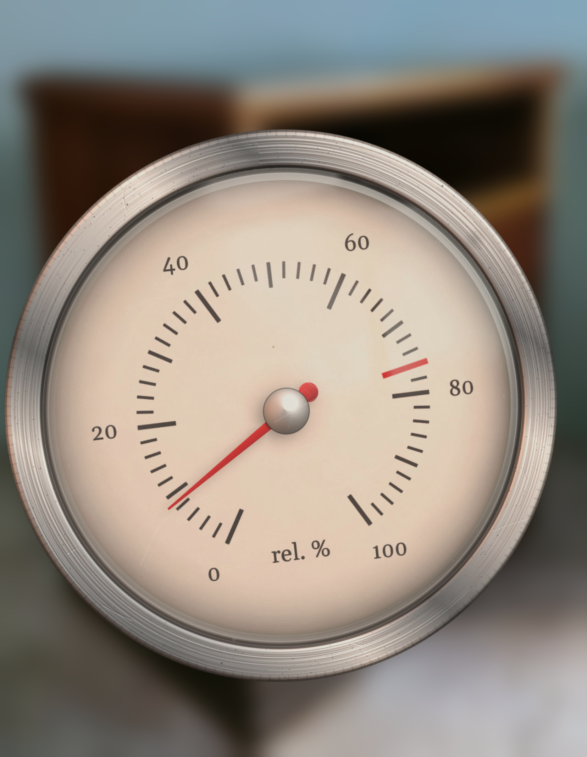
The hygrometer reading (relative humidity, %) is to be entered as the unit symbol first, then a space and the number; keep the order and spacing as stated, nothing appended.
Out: % 9
